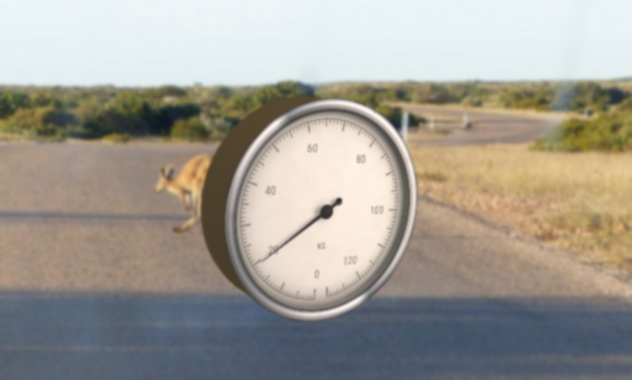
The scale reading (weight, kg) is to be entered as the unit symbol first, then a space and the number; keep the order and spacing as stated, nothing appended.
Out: kg 20
